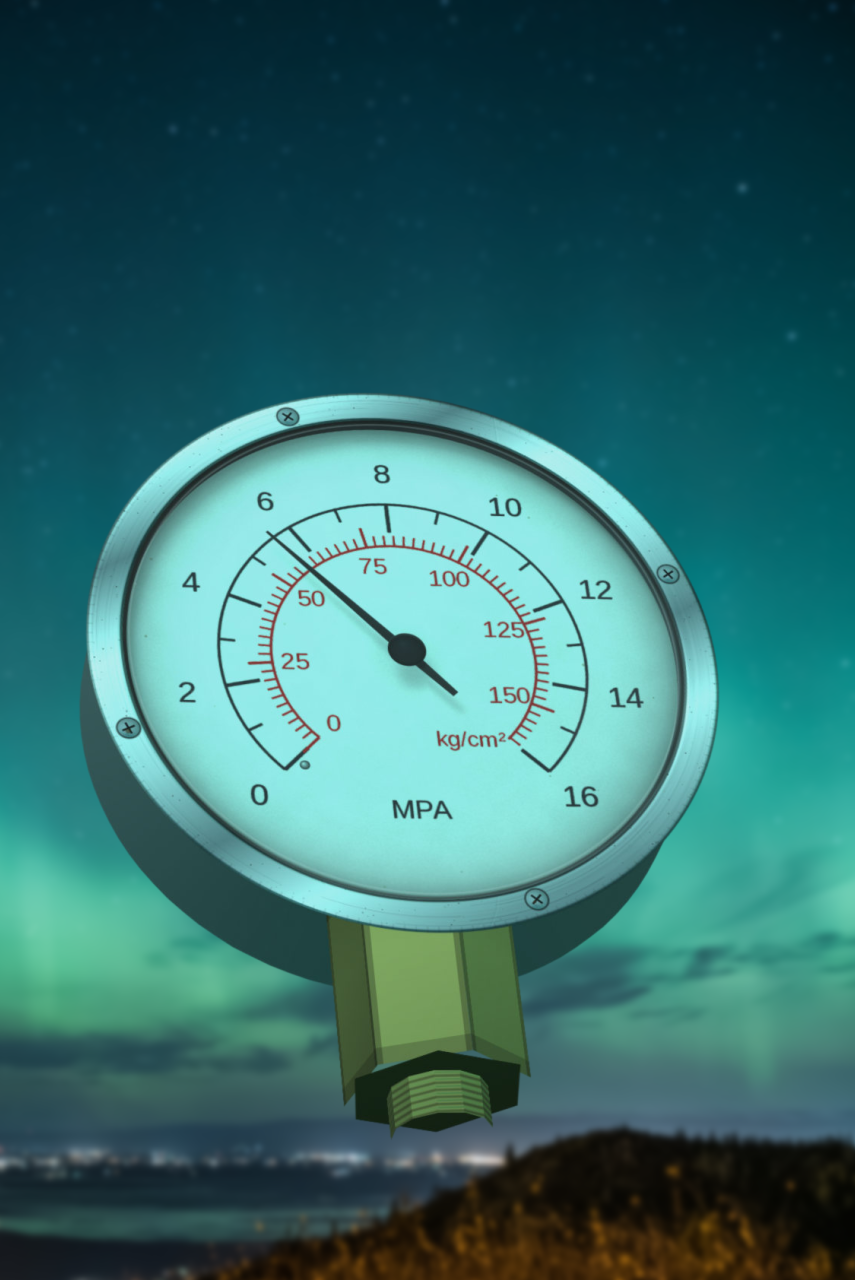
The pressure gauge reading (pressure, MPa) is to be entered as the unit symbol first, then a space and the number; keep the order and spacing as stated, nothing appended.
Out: MPa 5.5
